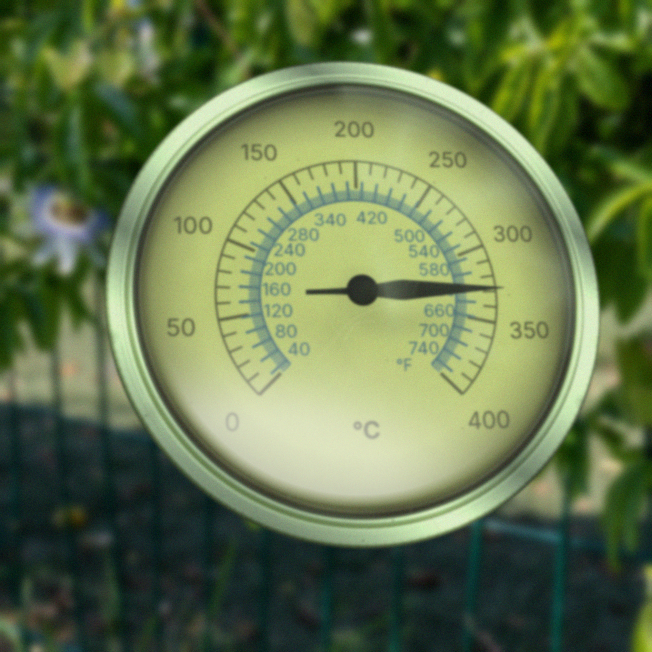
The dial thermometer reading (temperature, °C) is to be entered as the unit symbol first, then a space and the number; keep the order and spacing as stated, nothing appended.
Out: °C 330
